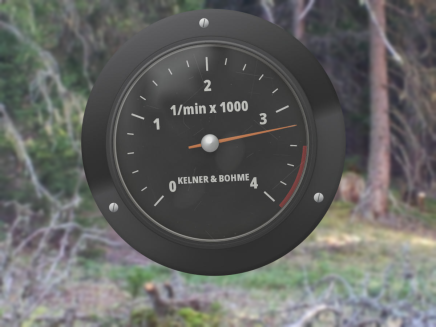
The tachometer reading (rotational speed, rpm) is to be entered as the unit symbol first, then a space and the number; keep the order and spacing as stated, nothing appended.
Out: rpm 3200
